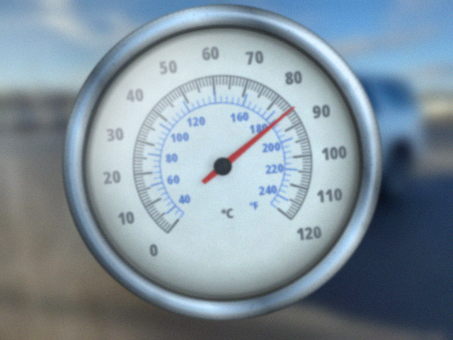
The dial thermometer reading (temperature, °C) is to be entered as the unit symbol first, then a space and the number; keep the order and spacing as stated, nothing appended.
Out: °C 85
